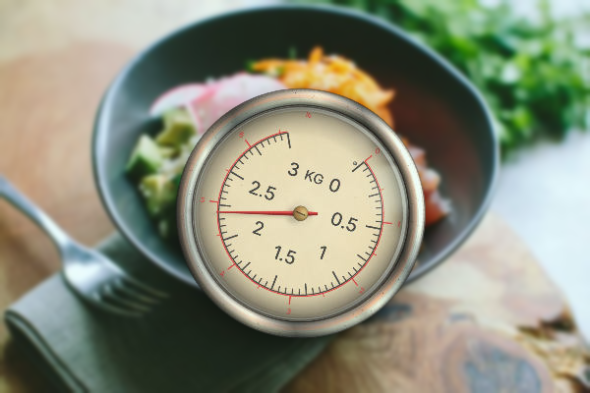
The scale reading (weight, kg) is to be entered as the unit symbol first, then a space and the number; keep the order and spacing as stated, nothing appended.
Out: kg 2.2
